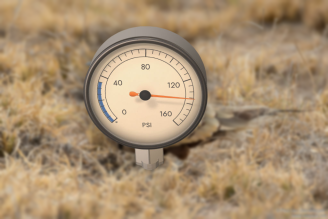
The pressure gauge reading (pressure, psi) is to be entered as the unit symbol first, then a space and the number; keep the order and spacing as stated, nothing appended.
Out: psi 135
